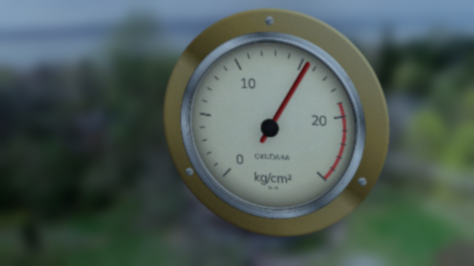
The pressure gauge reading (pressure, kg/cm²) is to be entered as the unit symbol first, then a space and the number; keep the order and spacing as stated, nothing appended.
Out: kg/cm² 15.5
